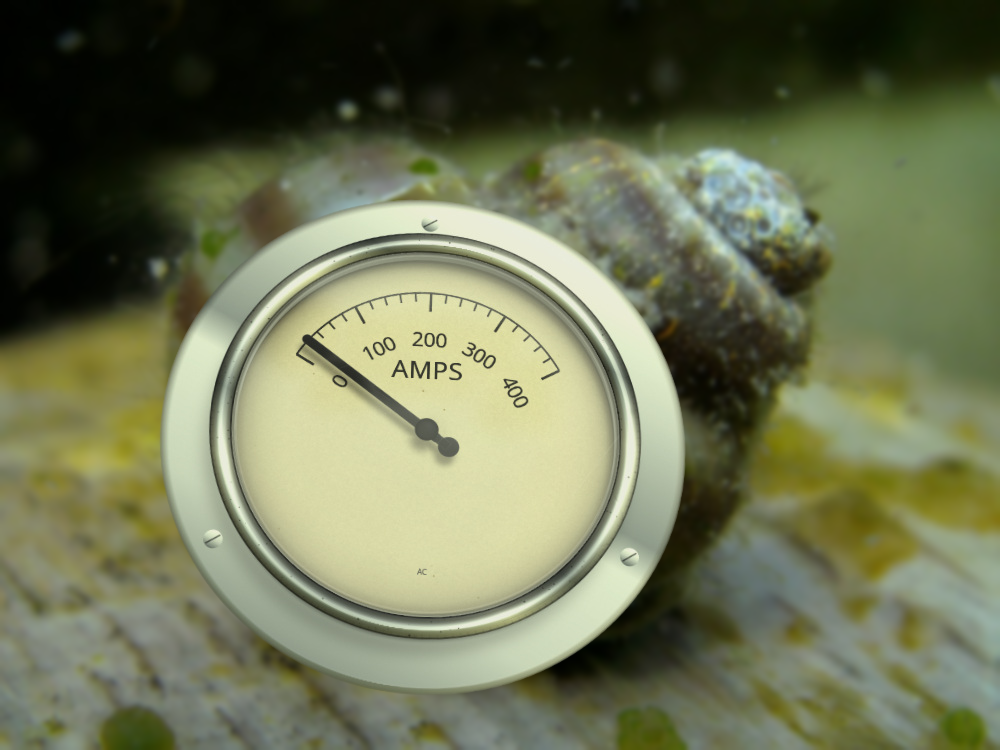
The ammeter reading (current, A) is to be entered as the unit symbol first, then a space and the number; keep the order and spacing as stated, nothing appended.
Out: A 20
